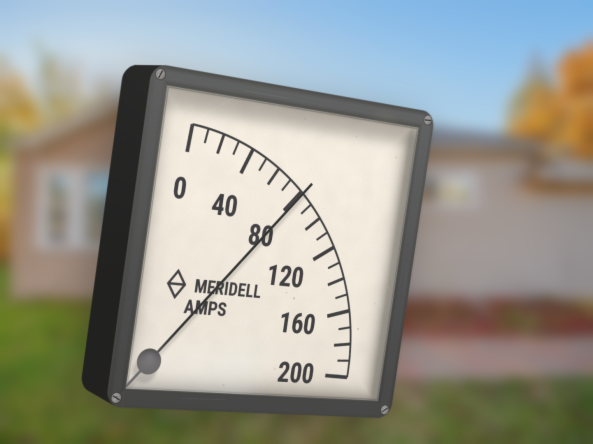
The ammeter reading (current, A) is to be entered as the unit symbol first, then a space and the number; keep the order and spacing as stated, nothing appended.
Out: A 80
